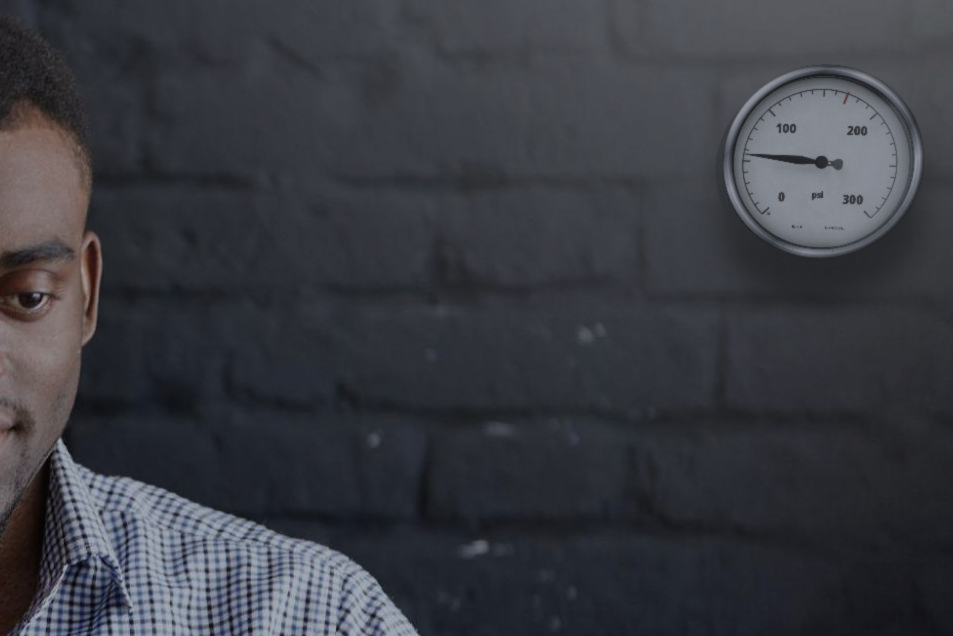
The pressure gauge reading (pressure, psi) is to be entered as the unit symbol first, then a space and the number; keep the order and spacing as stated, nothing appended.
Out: psi 55
